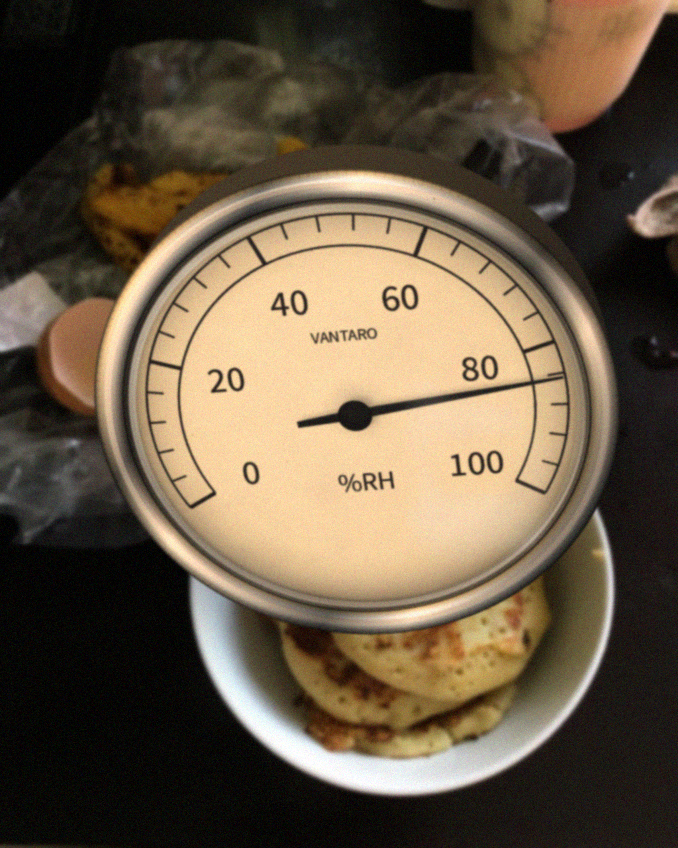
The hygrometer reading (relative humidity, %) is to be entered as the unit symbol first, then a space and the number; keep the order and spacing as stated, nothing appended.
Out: % 84
